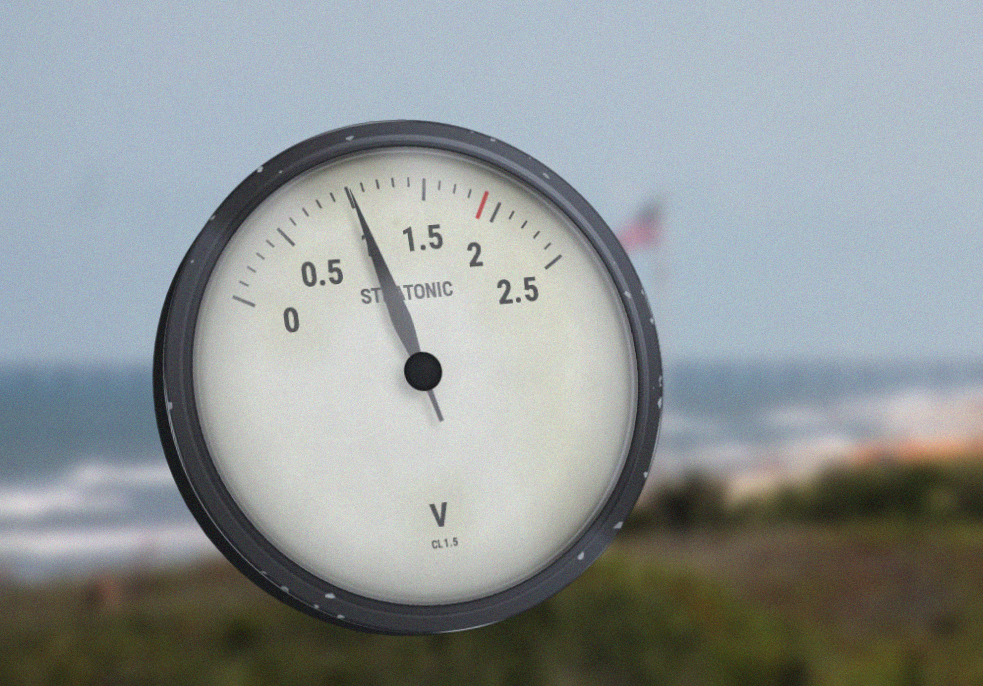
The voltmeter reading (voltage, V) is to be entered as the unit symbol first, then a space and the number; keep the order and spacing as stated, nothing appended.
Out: V 1
